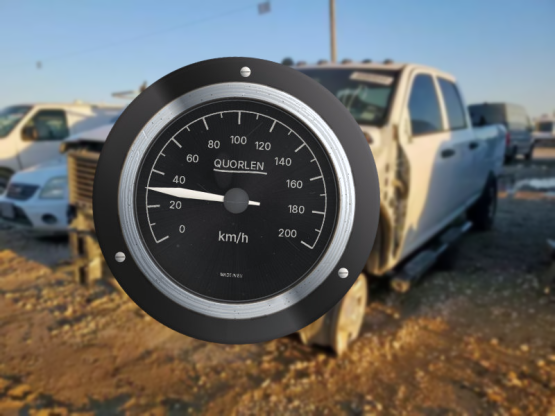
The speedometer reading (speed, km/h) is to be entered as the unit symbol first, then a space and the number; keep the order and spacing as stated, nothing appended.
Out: km/h 30
